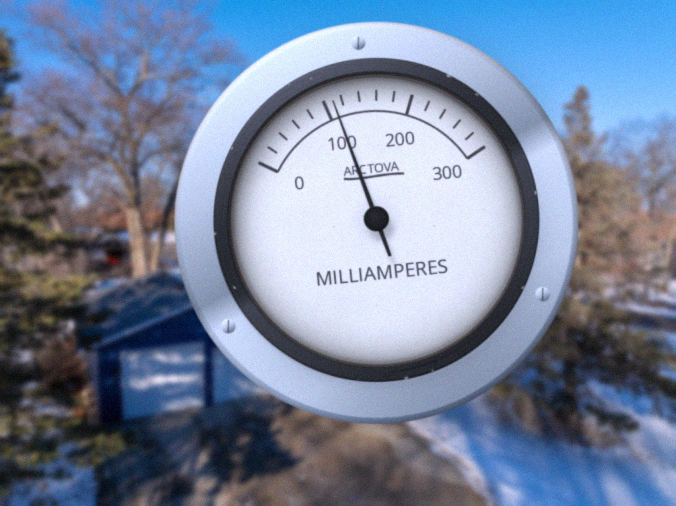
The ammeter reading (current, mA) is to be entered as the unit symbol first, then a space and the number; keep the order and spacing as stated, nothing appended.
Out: mA 110
